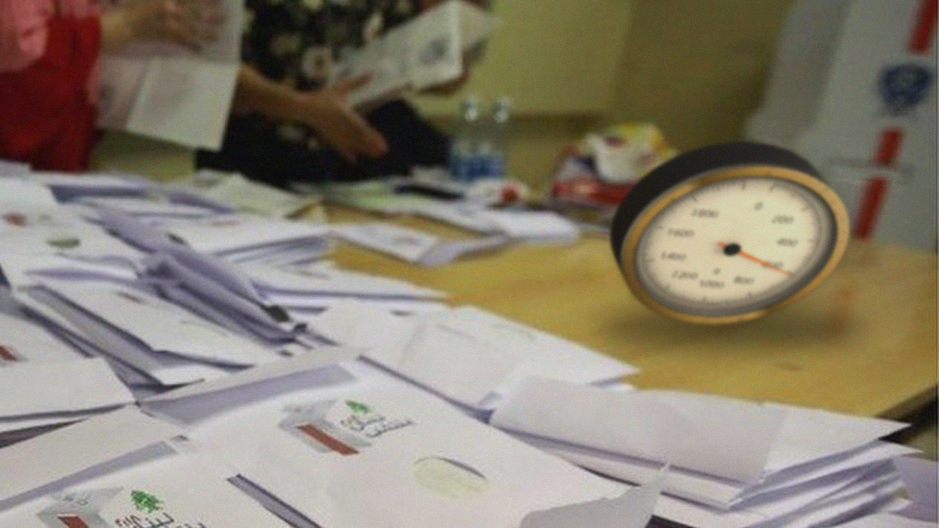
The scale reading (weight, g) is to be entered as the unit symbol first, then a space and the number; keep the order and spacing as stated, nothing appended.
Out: g 600
